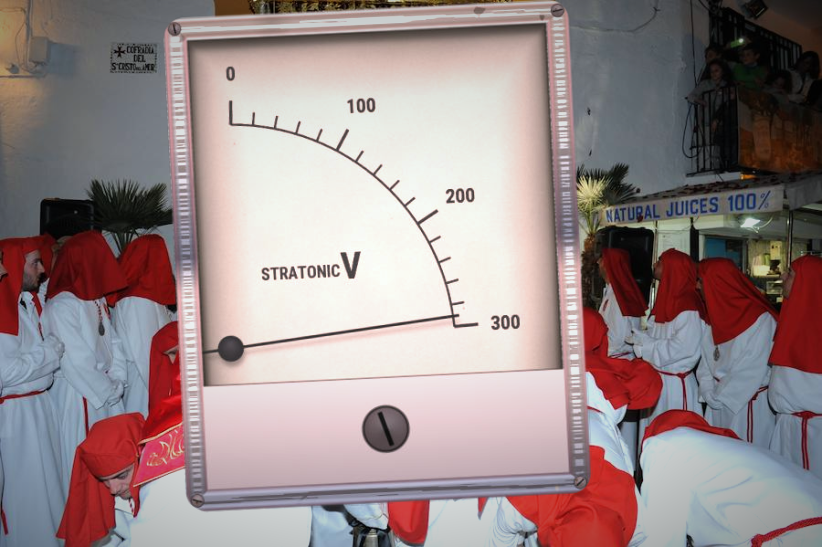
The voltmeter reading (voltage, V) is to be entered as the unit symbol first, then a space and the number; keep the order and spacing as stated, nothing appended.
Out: V 290
